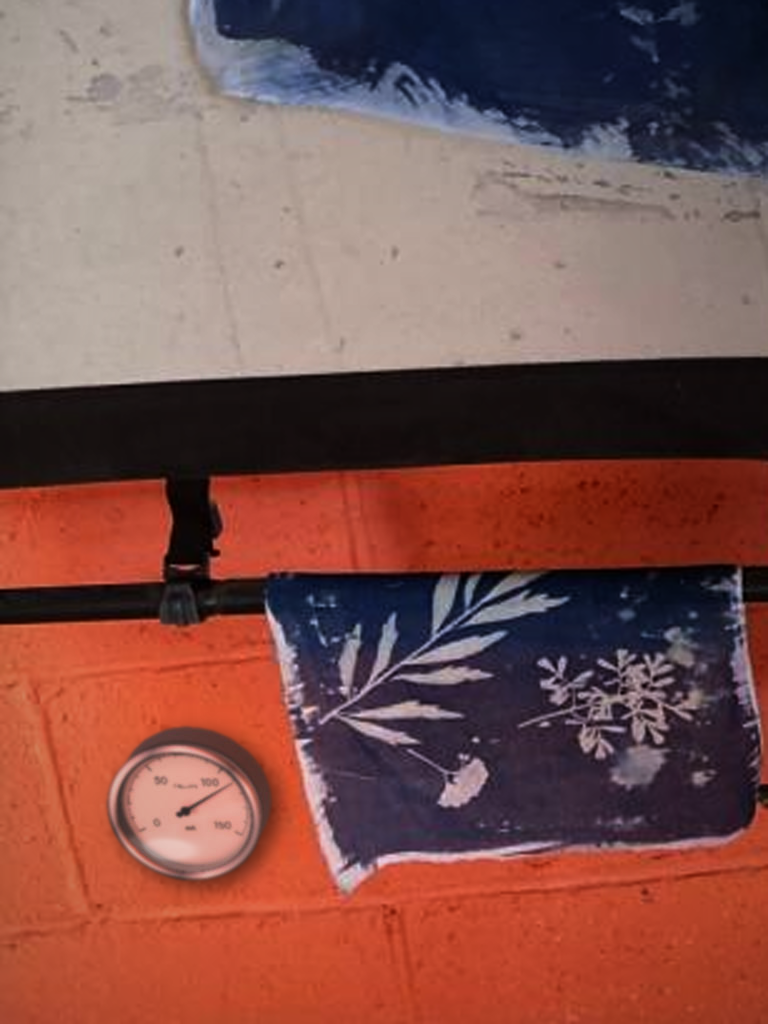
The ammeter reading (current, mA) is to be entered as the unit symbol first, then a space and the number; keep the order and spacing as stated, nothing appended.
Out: mA 110
